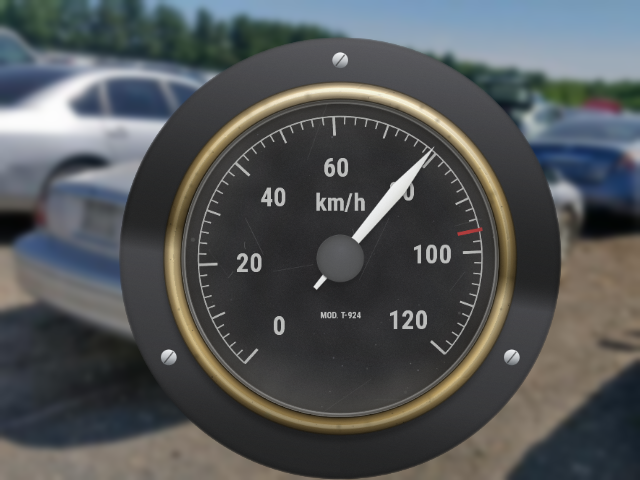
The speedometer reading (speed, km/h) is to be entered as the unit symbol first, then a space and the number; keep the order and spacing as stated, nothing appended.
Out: km/h 79
